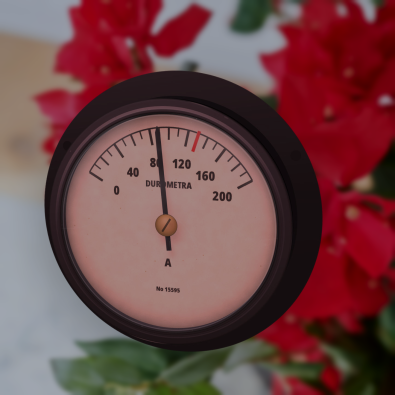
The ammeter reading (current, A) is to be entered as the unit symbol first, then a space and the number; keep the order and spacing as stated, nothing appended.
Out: A 90
